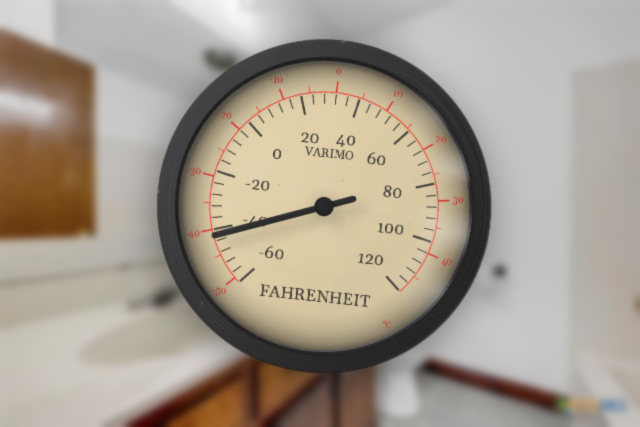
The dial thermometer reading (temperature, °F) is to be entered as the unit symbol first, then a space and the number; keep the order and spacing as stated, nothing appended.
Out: °F -42
